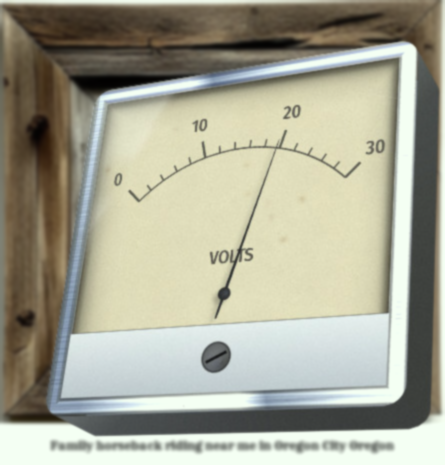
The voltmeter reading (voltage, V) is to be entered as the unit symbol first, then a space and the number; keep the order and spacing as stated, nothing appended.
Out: V 20
